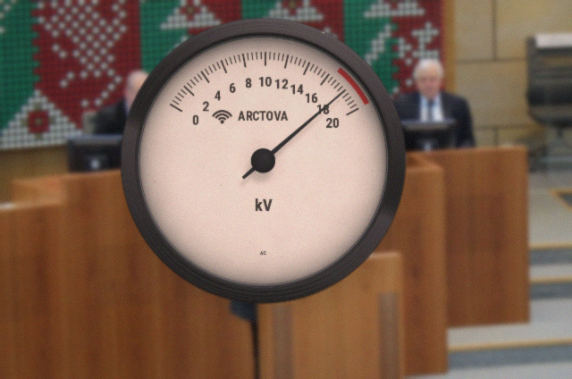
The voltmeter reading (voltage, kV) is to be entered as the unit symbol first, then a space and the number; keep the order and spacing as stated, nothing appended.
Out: kV 18
